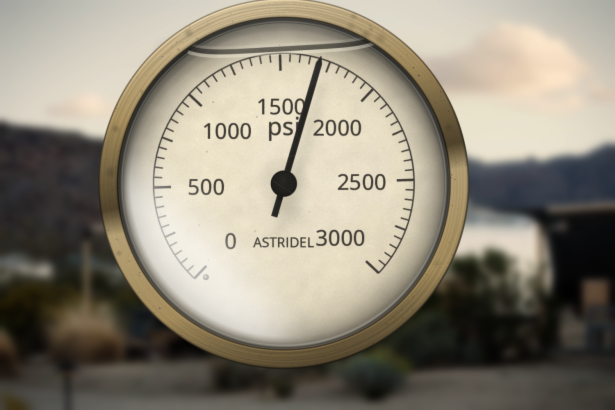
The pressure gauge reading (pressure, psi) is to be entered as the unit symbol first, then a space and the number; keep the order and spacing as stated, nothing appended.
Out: psi 1700
